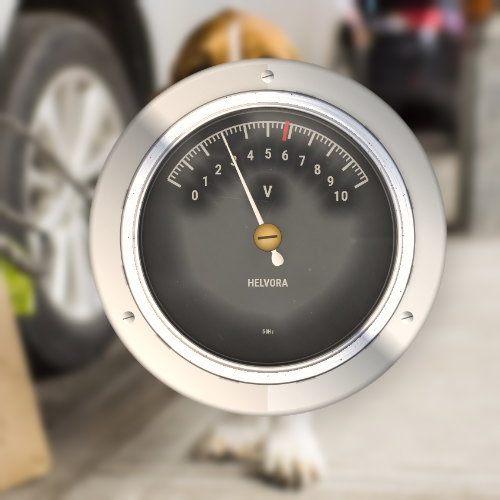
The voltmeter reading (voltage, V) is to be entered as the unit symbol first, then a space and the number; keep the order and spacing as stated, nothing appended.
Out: V 3
